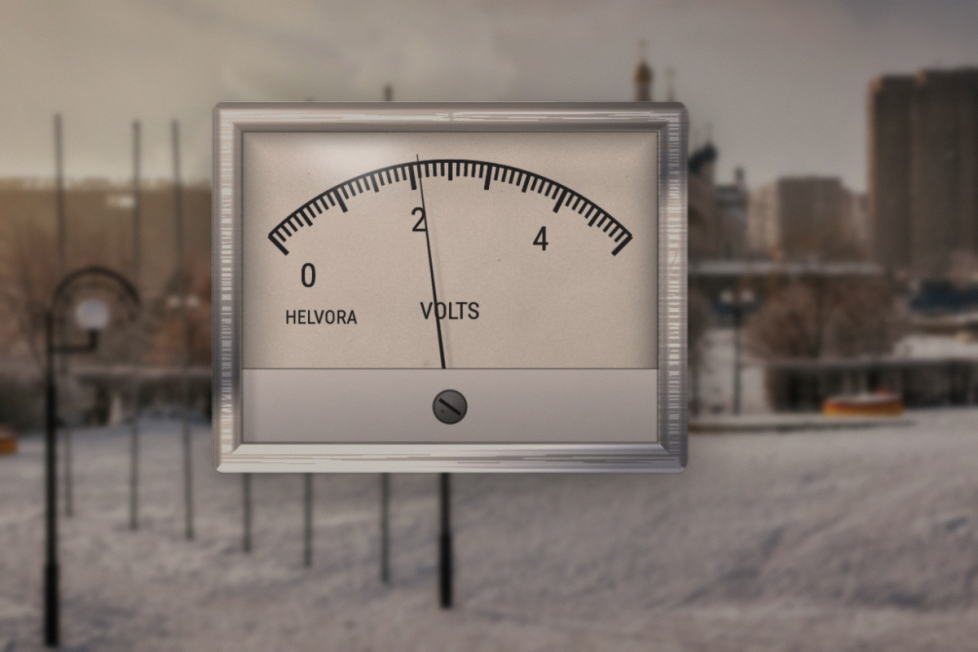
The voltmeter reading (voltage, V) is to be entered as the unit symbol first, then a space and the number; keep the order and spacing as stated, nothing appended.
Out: V 2.1
